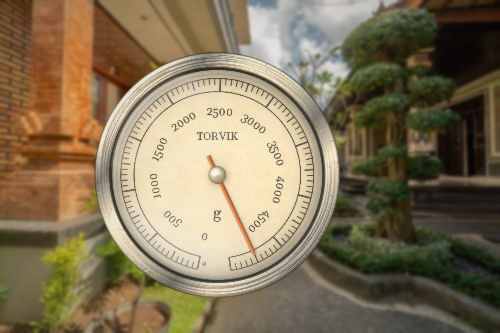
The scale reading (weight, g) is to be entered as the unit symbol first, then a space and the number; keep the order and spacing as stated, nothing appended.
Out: g 4750
